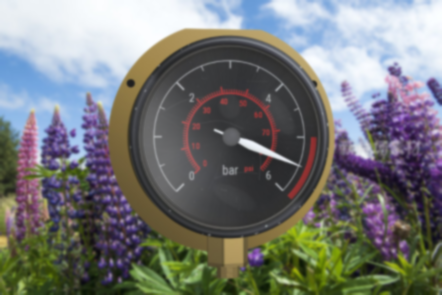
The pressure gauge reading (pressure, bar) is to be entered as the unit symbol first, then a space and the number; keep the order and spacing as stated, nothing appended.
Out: bar 5.5
